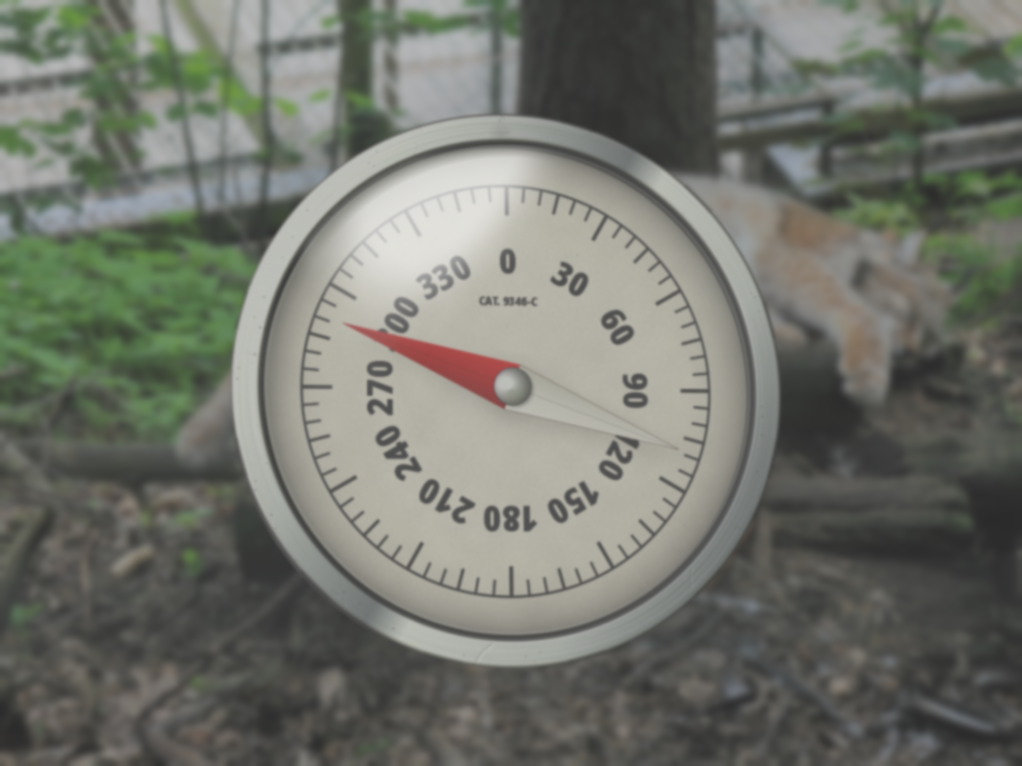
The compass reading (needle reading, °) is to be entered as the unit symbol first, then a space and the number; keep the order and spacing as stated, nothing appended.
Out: ° 290
